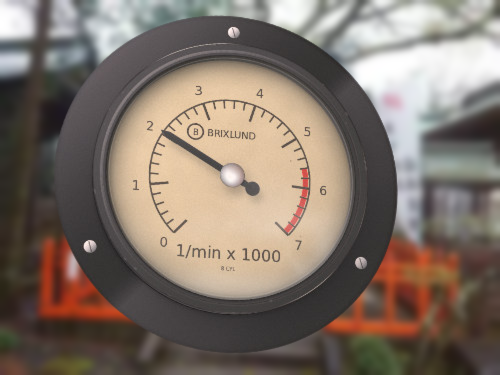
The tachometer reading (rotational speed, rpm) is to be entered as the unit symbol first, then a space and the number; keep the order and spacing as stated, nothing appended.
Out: rpm 2000
